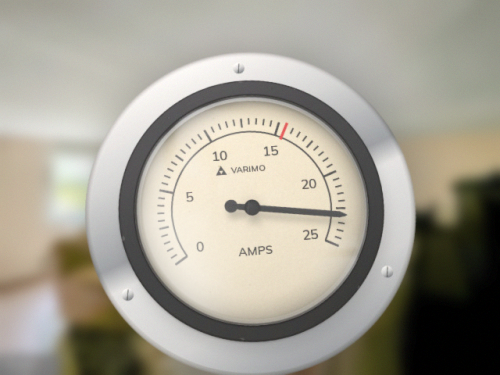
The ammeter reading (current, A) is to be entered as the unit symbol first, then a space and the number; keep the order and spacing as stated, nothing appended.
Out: A 23
